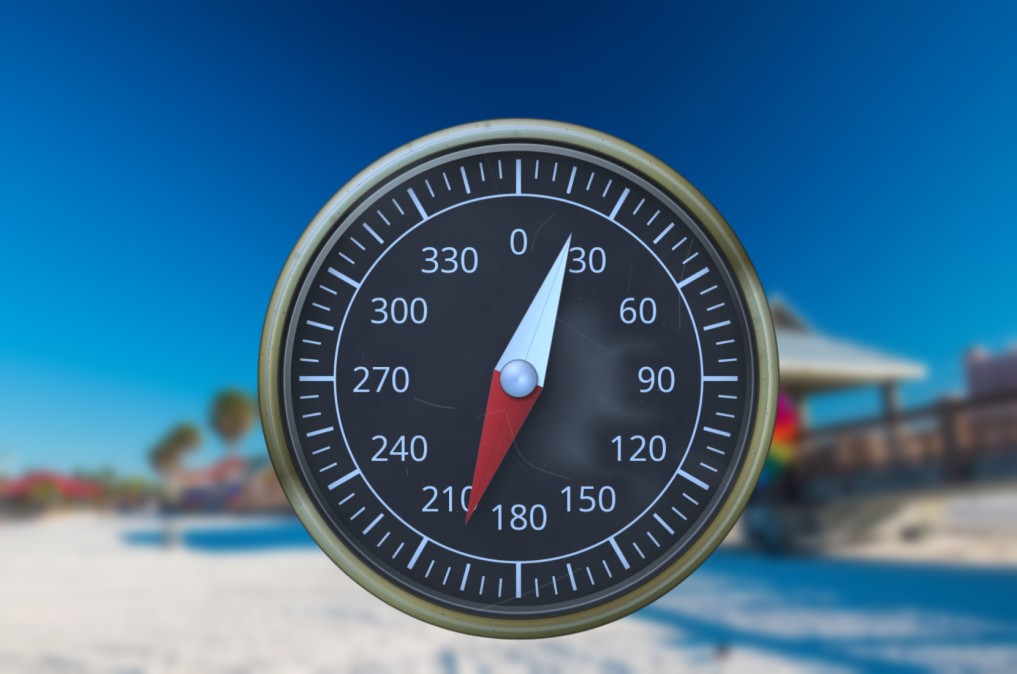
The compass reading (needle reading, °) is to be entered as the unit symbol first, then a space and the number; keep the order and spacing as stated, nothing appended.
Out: ° 200
